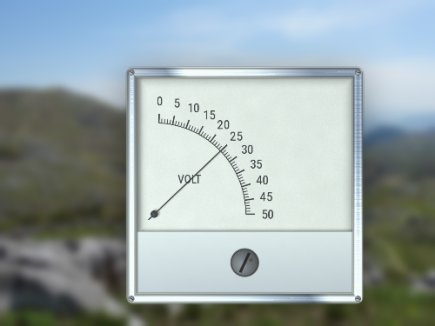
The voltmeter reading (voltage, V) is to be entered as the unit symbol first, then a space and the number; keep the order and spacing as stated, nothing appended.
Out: V 25
